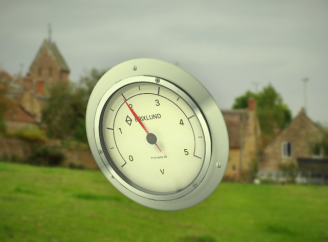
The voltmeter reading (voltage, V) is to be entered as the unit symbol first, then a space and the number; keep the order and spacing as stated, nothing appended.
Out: V 2
